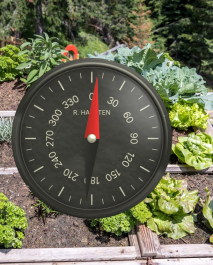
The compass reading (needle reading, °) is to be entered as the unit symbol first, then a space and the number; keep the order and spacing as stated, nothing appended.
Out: ° 5
